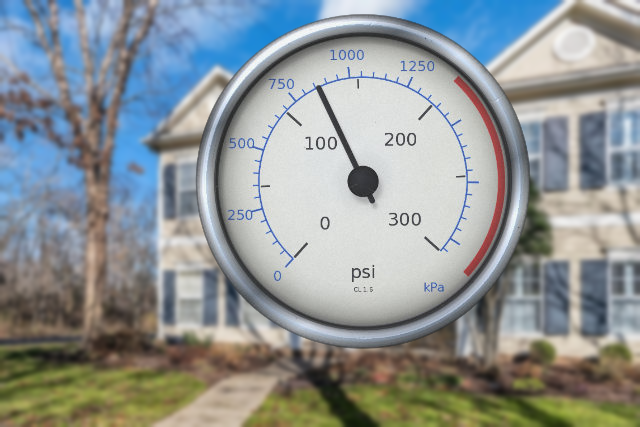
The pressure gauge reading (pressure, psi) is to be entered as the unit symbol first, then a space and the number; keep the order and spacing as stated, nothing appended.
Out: psi 125
